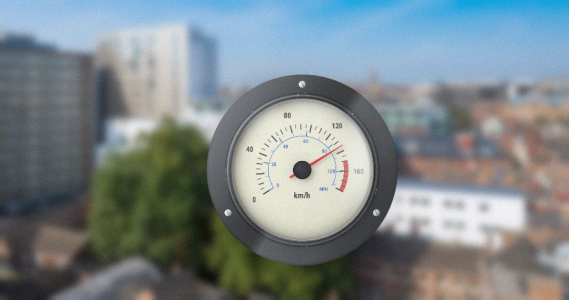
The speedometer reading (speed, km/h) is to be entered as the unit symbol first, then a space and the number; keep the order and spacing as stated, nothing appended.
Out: km/h 135
